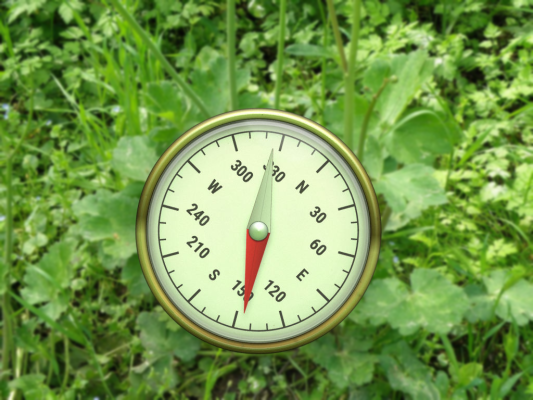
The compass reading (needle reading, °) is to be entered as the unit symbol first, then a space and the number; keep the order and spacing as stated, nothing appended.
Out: ° 145
